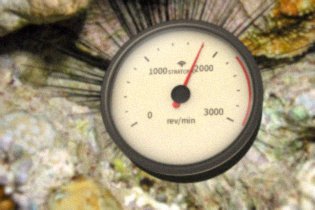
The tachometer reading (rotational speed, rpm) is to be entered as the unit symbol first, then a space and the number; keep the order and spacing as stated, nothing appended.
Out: rpm 1800
